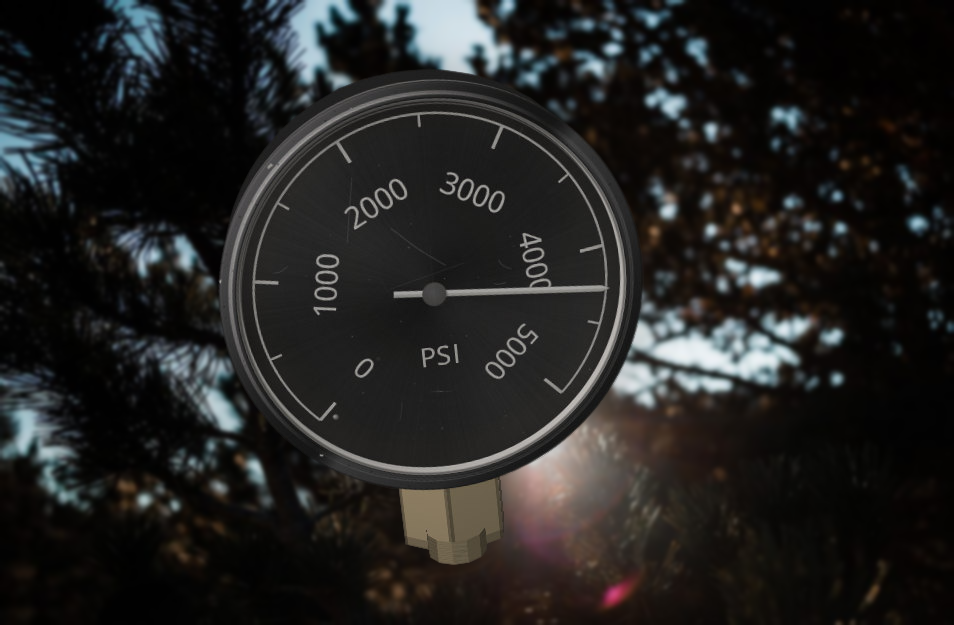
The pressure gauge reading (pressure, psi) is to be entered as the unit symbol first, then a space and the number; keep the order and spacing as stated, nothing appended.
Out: psi 4250
